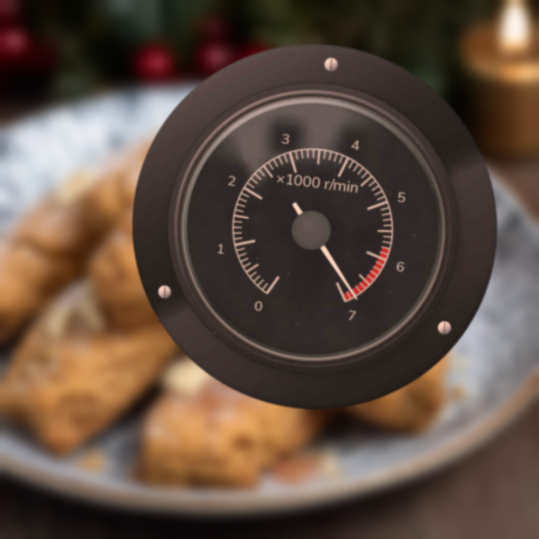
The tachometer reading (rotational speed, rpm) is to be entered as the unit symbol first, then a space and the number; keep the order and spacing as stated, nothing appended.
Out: rpm 6800
